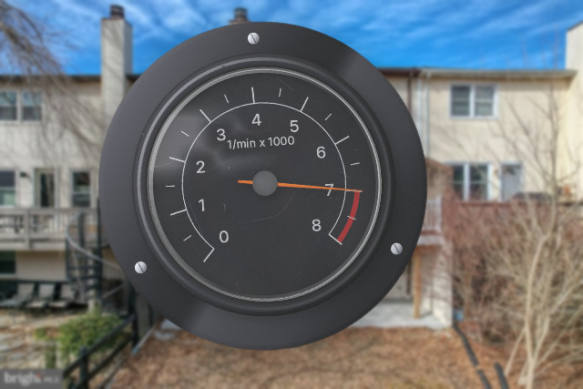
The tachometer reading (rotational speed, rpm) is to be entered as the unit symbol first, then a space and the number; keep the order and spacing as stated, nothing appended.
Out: rpm 7000
